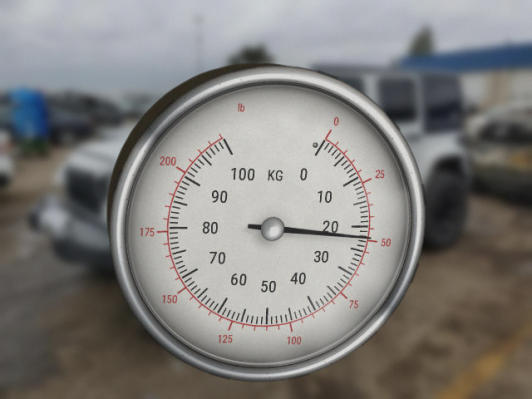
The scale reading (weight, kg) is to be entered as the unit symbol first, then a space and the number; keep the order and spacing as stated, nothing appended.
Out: kg 22
